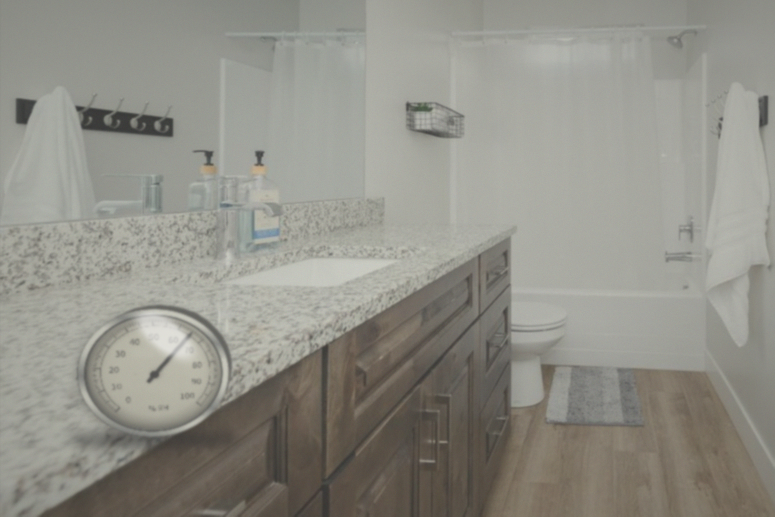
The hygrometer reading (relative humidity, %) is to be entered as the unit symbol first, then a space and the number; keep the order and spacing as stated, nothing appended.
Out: % 65
